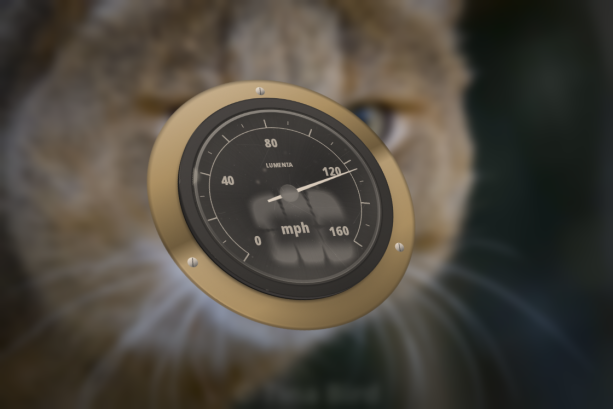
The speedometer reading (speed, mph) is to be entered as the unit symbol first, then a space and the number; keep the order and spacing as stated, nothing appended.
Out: mph 125
